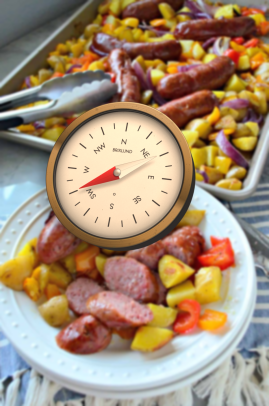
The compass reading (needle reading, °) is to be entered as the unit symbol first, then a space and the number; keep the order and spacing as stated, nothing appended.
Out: ° 240
